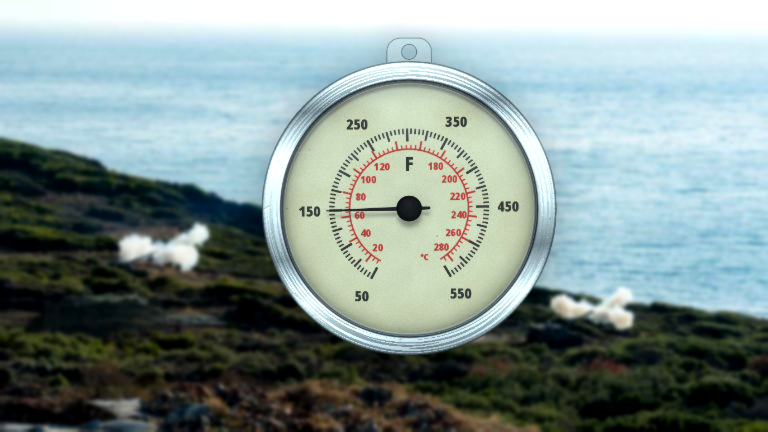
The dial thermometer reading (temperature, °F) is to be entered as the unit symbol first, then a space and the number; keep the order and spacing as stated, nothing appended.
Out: °F 150
